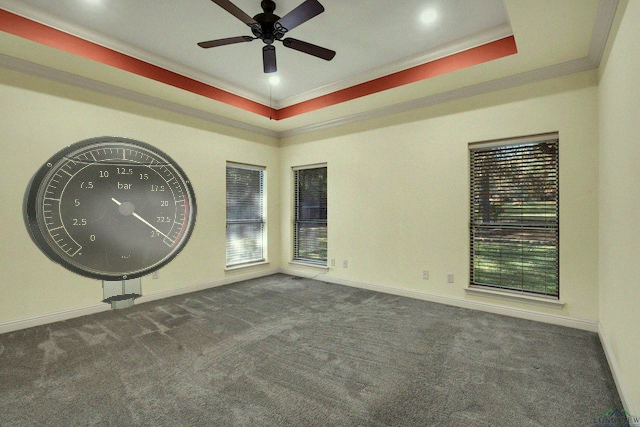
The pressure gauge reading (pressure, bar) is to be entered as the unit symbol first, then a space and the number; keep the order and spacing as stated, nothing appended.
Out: bar 24.5
